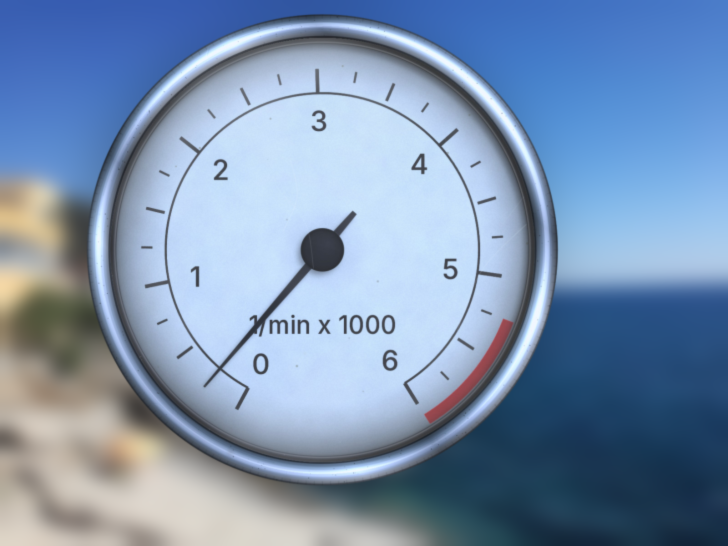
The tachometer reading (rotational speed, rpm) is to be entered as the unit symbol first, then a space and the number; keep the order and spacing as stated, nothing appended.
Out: rpm 250
